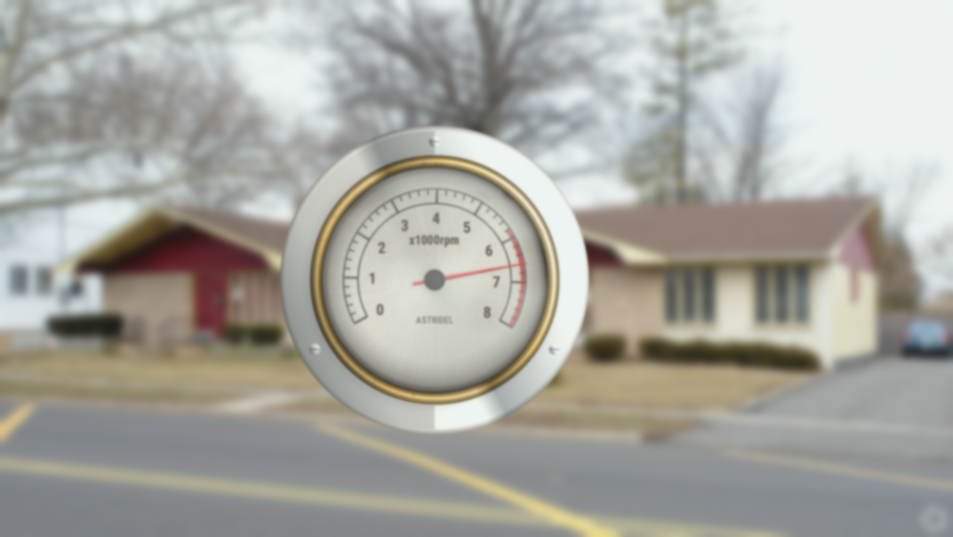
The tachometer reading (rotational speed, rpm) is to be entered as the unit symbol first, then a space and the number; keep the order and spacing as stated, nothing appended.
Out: rpm 6600
